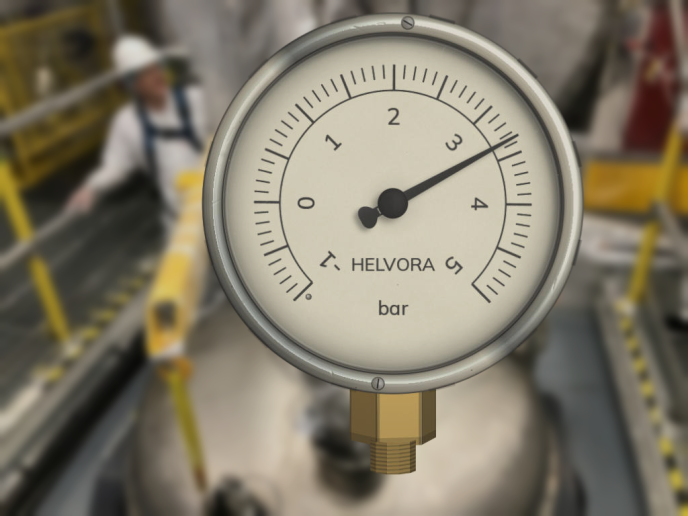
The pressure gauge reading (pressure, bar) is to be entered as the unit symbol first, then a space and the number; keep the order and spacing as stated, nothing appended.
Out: bar 3.35
